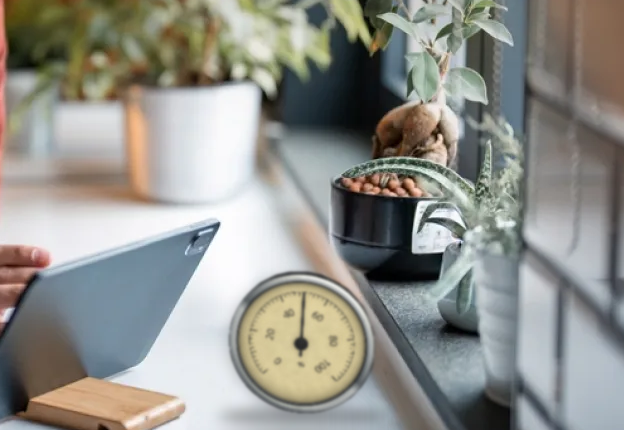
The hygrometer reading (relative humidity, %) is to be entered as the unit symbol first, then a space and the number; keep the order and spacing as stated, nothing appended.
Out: % 50
